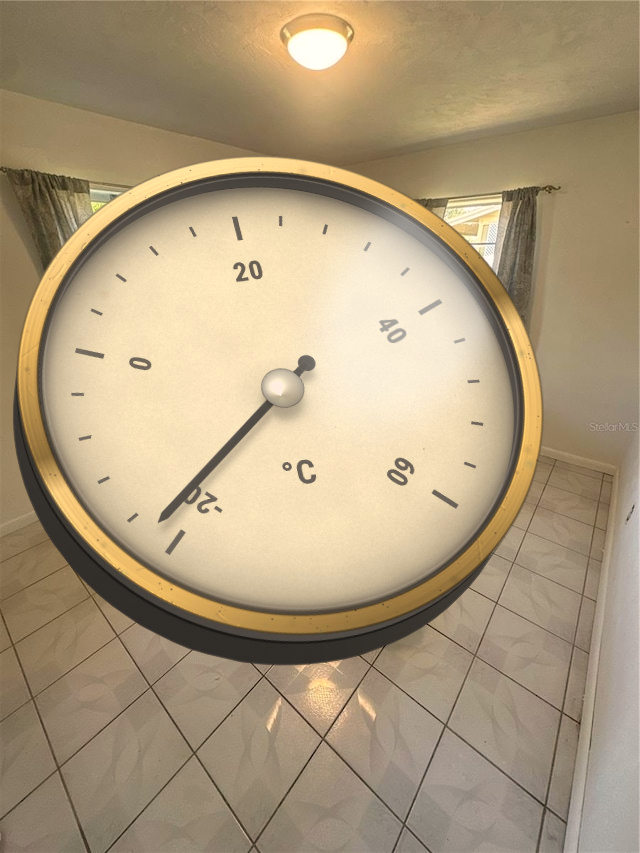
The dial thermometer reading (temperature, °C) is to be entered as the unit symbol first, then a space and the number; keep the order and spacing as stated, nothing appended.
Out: °C -18
